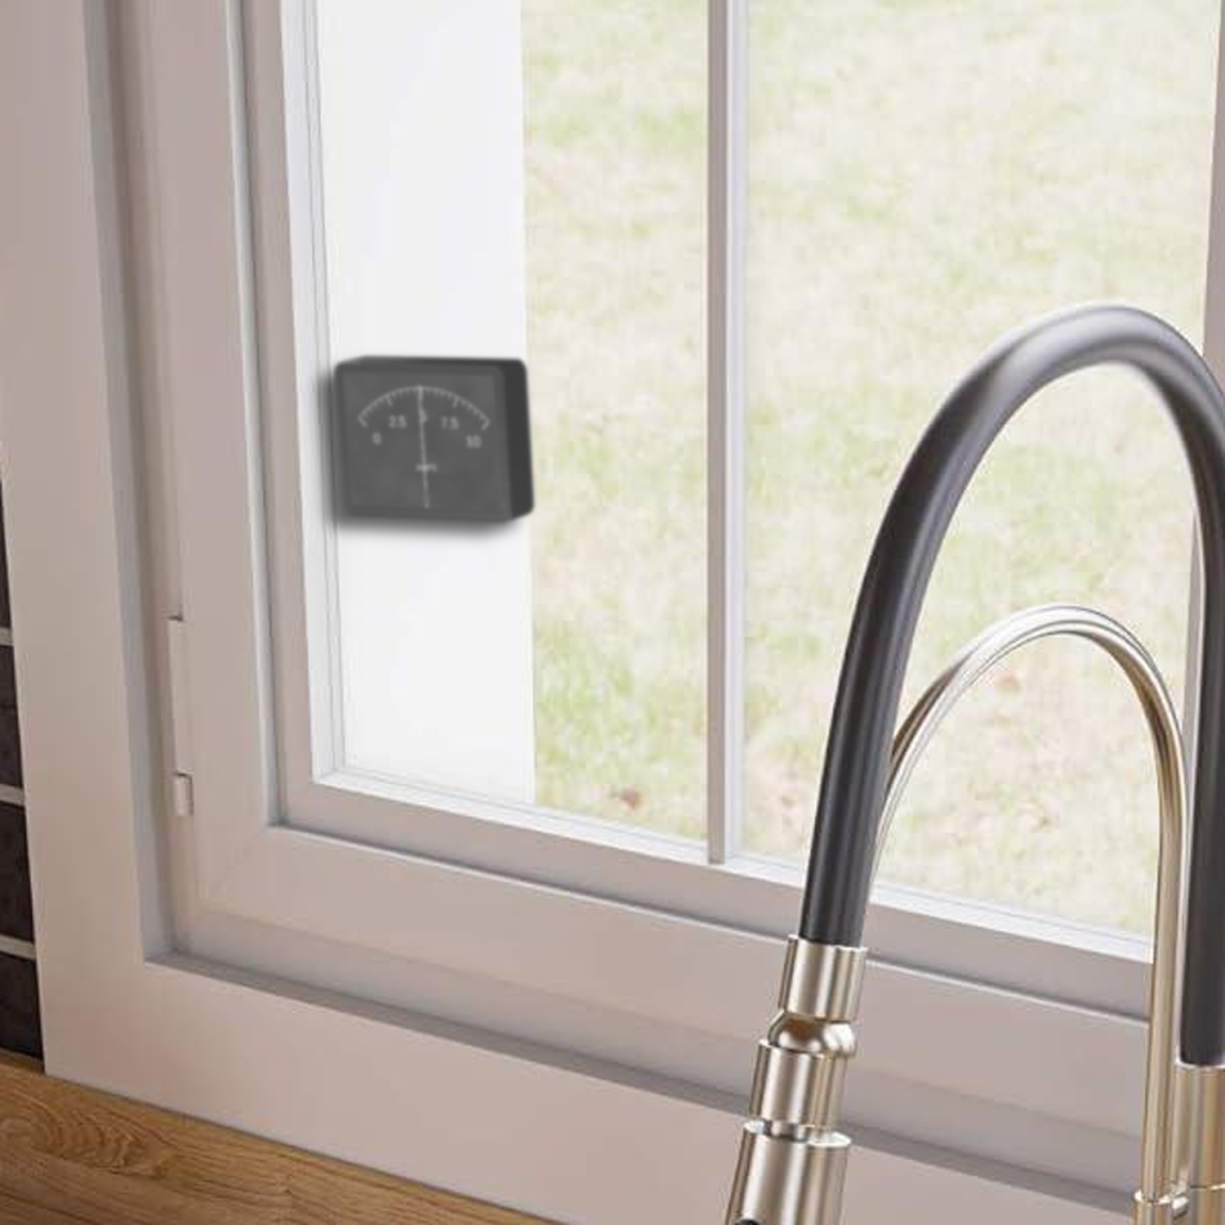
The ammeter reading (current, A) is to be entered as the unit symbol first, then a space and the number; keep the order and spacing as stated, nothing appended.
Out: A 5
